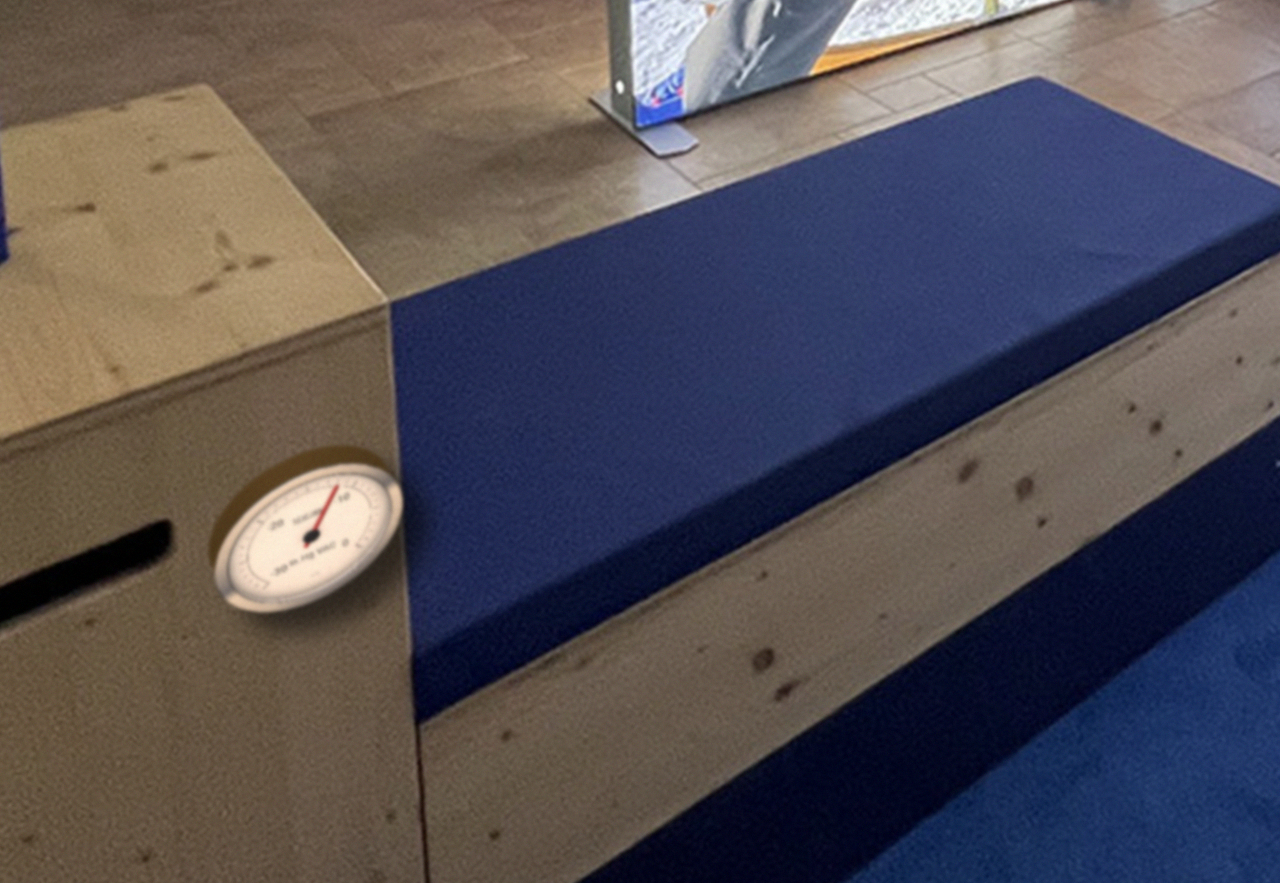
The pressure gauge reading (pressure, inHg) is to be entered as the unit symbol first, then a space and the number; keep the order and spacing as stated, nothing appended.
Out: inHg -12
